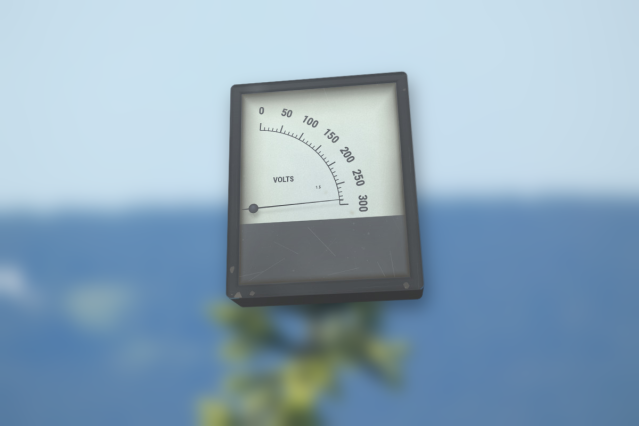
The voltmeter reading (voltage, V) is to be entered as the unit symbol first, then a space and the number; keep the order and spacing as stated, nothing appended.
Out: V 290
